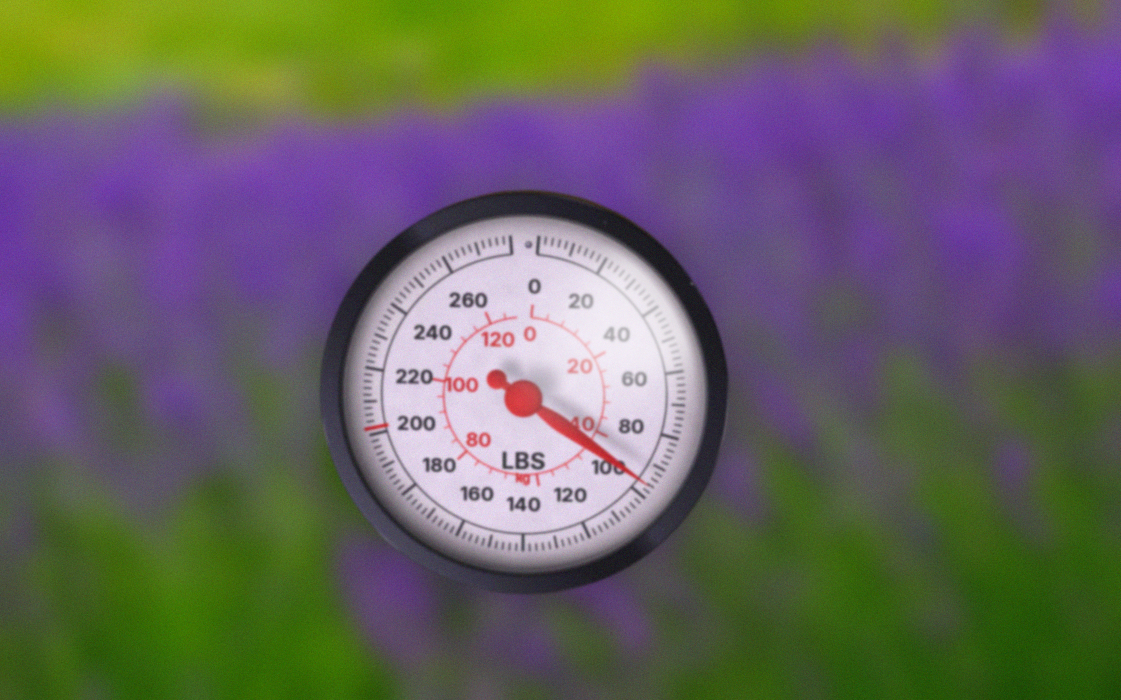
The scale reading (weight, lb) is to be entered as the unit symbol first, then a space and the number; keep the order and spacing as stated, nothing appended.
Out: lb 96
